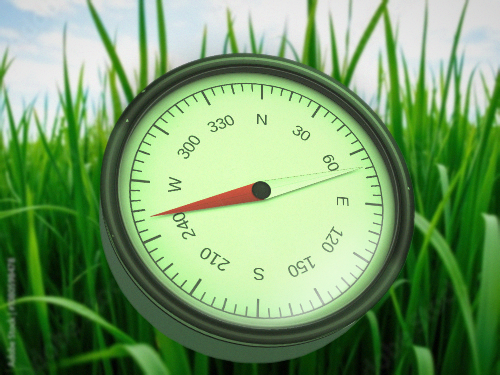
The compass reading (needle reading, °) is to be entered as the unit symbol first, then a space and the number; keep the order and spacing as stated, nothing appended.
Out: ° 250
